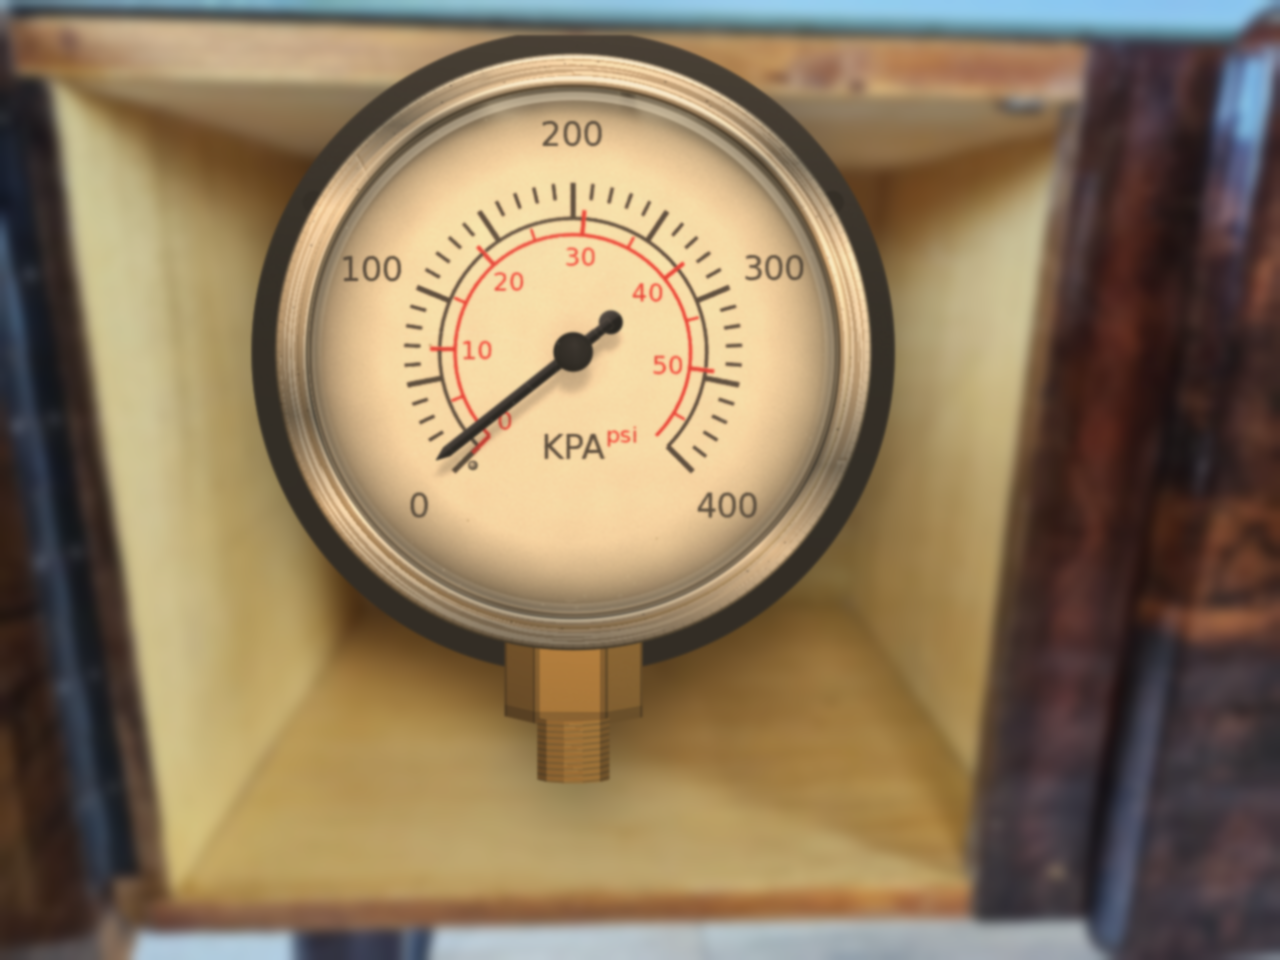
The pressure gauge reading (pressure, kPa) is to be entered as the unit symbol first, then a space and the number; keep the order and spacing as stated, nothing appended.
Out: kPa 10
